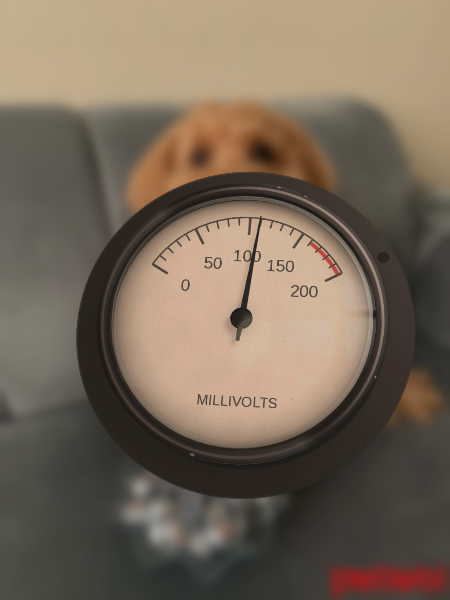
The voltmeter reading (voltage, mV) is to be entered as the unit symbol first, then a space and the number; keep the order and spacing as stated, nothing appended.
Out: mV 110
